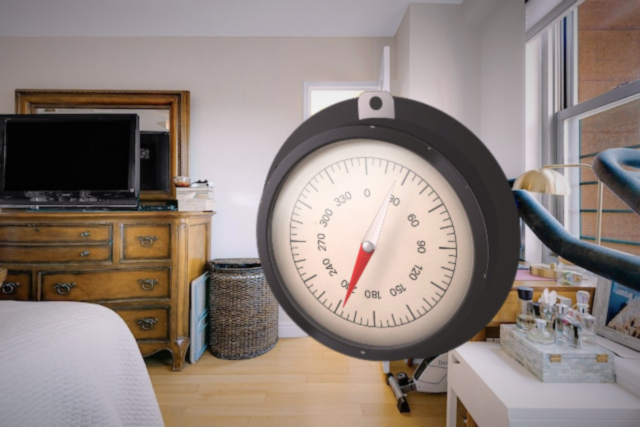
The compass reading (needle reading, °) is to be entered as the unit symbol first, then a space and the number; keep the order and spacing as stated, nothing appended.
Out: ° 205
